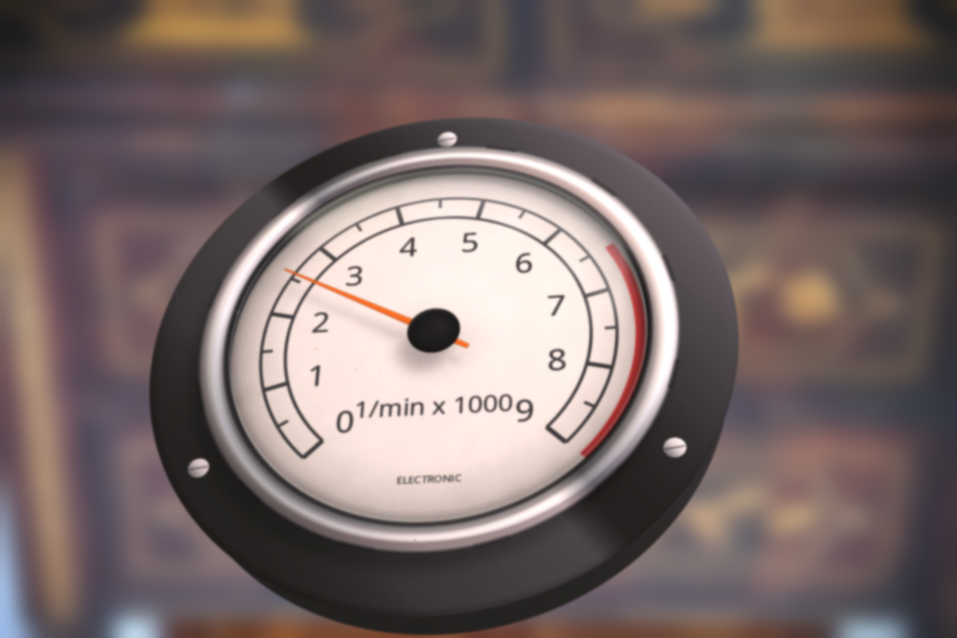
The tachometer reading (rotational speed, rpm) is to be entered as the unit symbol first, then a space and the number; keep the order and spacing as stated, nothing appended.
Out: rpm 2500
